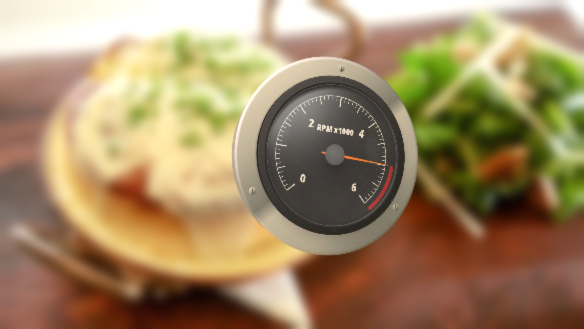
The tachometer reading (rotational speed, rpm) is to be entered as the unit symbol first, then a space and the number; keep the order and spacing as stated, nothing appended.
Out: rpm 5000
